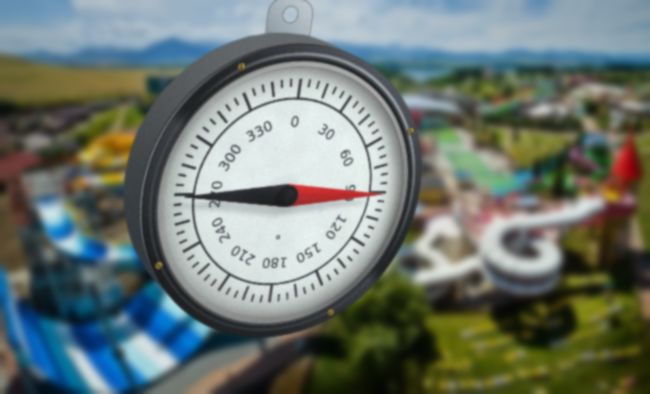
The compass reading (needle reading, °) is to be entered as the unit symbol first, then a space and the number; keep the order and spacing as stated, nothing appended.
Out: ° 90
